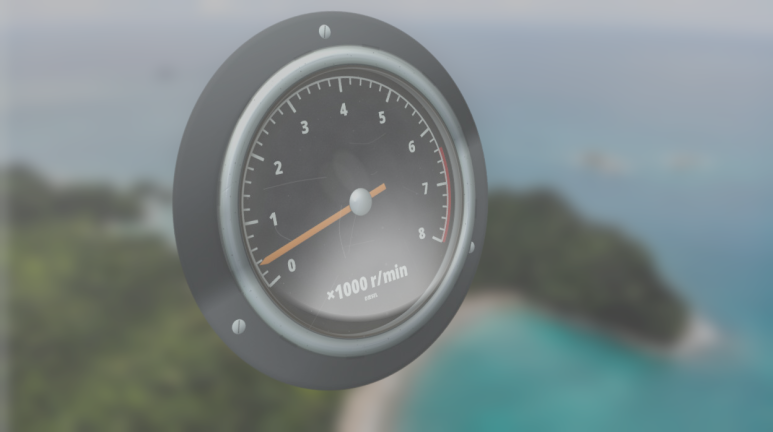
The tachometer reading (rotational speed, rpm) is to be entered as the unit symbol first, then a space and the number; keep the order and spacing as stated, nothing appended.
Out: rpm 400
